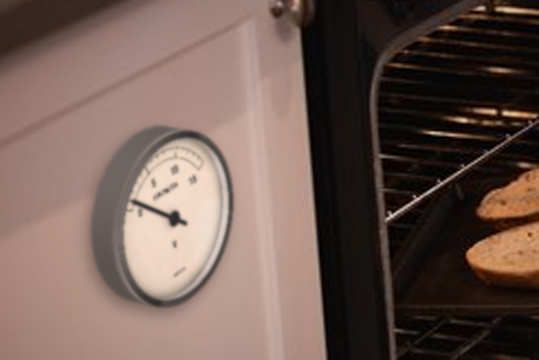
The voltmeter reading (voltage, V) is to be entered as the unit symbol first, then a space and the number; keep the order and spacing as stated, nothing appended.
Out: V 1
